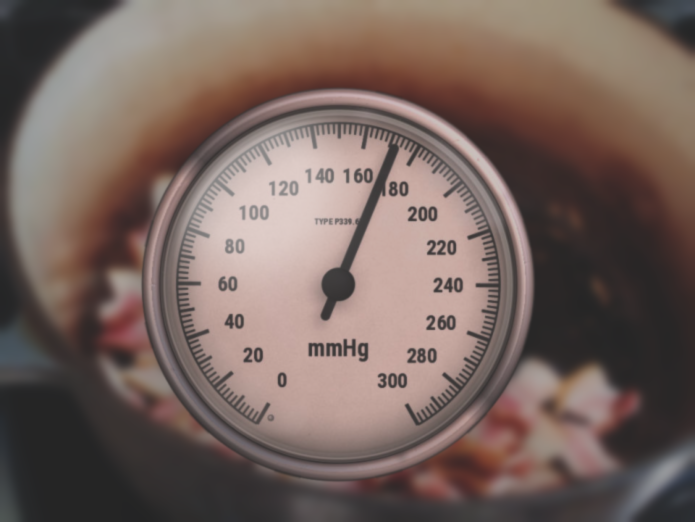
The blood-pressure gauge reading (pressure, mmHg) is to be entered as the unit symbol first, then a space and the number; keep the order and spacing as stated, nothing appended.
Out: mmHg 172
